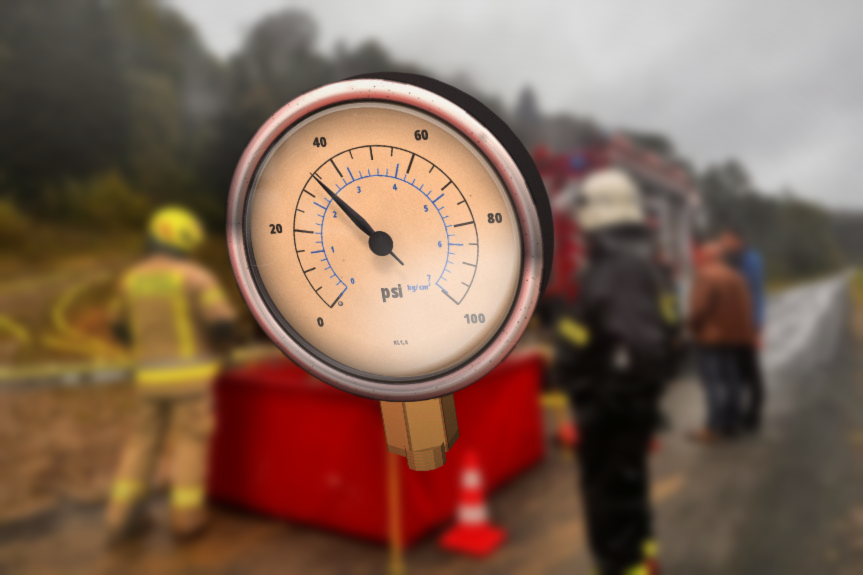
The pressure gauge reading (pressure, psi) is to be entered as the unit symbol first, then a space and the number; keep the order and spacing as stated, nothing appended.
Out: psi 35
